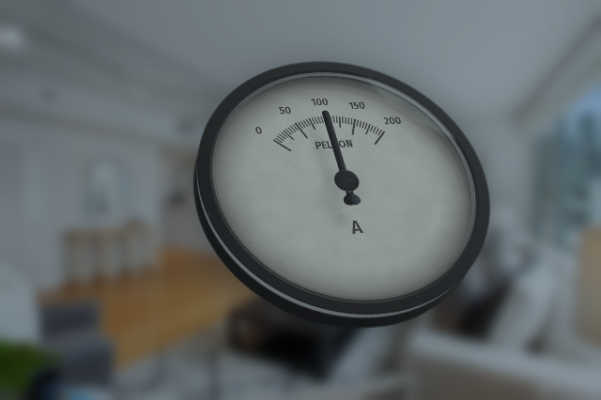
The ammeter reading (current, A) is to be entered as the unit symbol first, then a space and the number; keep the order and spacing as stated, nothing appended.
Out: A 100
